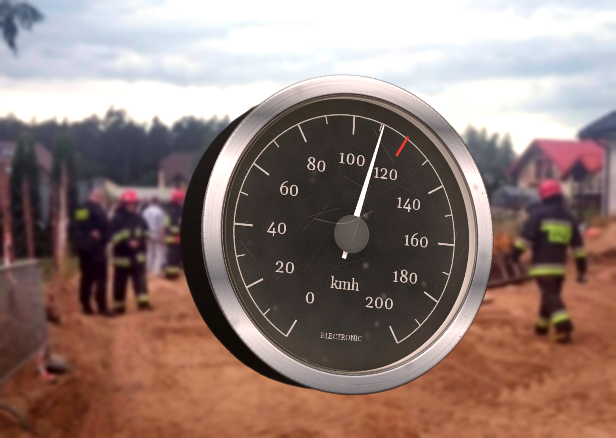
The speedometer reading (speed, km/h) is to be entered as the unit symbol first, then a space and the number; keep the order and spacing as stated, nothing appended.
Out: km/h 110
